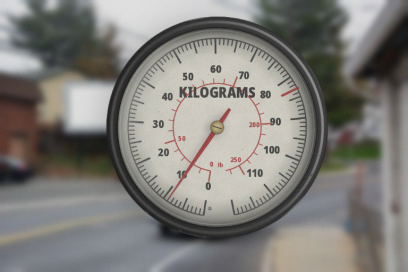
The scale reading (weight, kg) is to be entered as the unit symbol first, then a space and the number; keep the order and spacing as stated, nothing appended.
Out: kg 9
